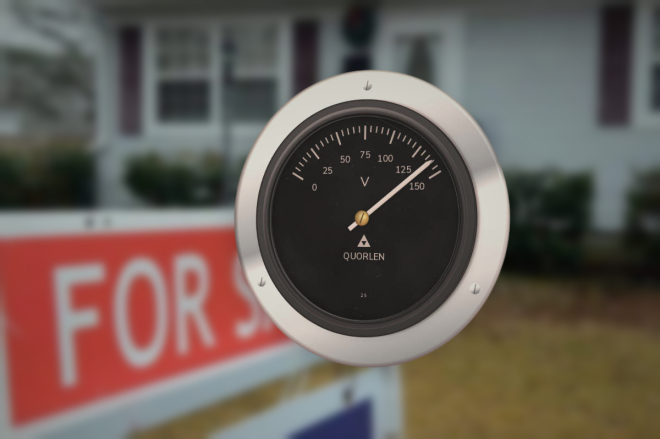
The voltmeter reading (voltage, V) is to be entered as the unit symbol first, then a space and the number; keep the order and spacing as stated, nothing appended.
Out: V 140
